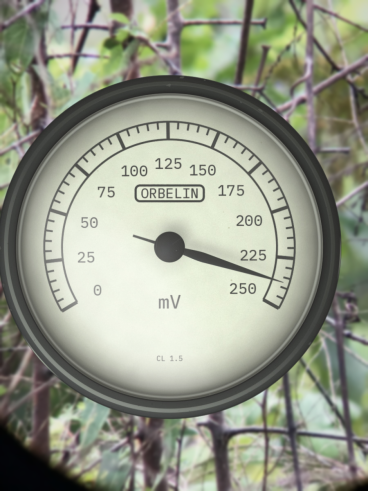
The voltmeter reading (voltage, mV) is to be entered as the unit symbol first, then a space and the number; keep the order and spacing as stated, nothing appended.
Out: mV 237.5
